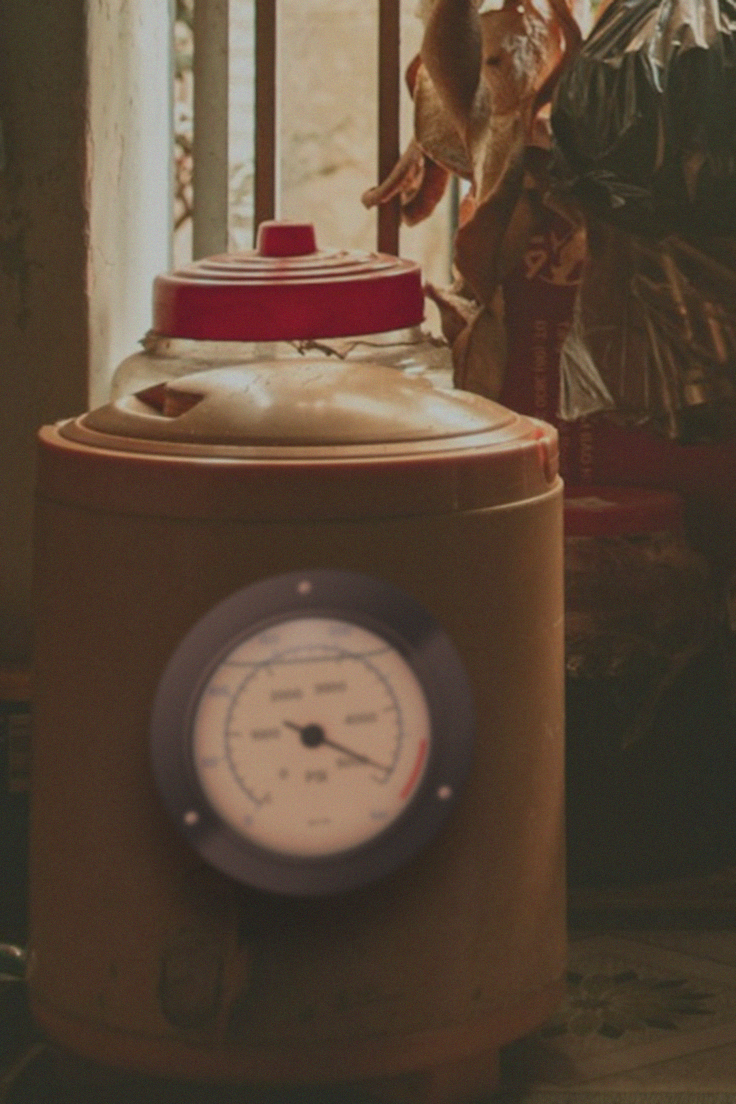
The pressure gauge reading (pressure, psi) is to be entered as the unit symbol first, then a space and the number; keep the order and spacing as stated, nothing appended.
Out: psi 4800
